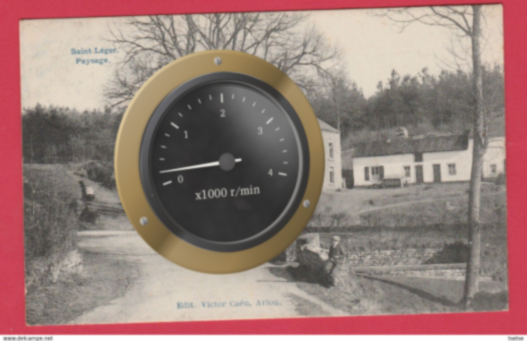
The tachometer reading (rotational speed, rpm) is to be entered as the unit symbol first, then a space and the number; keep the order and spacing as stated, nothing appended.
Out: rpm 200
